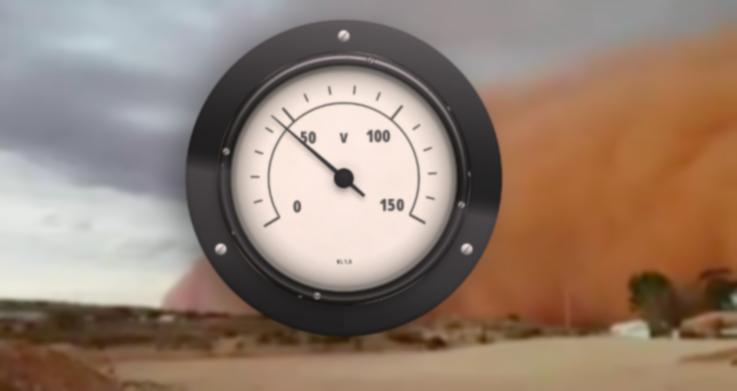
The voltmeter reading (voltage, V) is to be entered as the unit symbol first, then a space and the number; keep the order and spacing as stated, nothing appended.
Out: V 45
